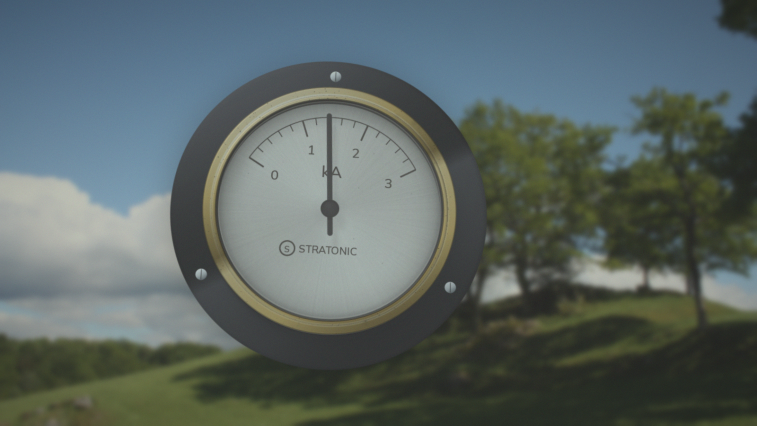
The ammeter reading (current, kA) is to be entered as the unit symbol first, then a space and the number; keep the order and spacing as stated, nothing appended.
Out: kA 1.4
